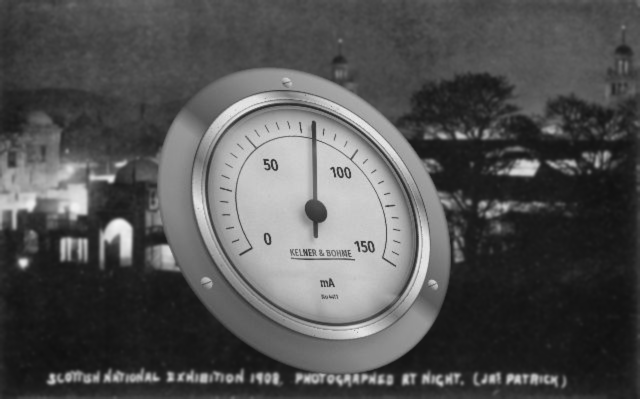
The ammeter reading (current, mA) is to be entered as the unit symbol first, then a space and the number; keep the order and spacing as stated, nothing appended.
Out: mA 80
